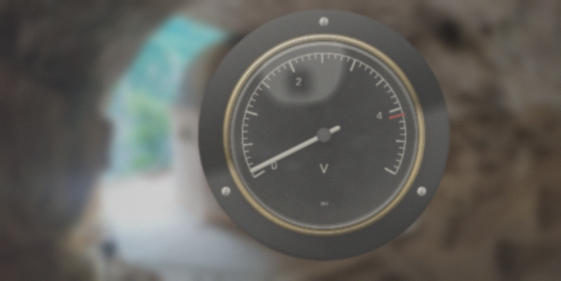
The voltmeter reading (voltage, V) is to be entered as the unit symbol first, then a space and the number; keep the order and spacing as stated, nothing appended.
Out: V 0.1
